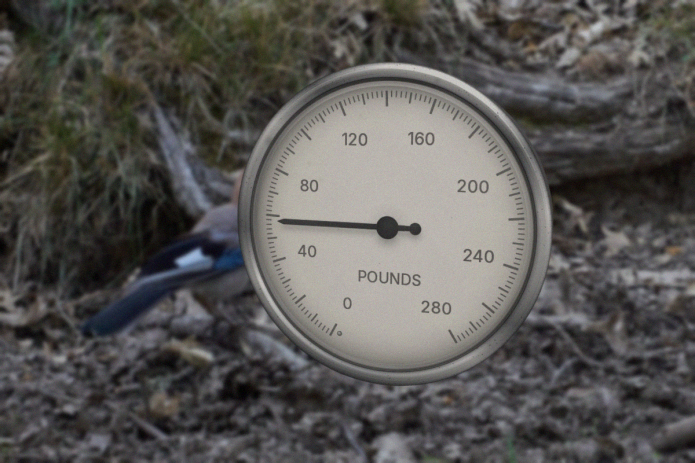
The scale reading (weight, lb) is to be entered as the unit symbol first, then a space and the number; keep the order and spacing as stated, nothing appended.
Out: lb 58
